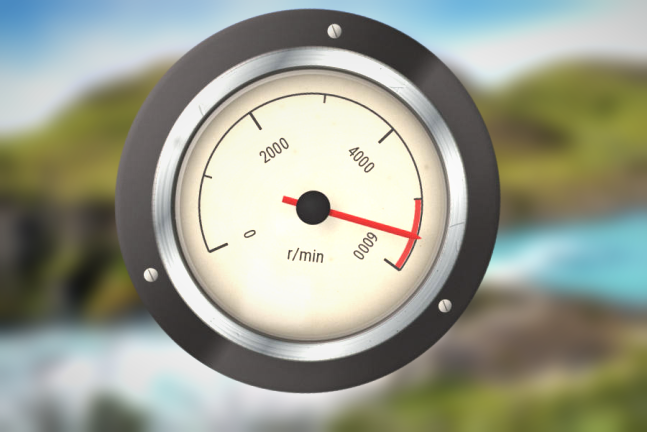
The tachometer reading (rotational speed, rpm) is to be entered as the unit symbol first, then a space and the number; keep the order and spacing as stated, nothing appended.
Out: rpm 5500
